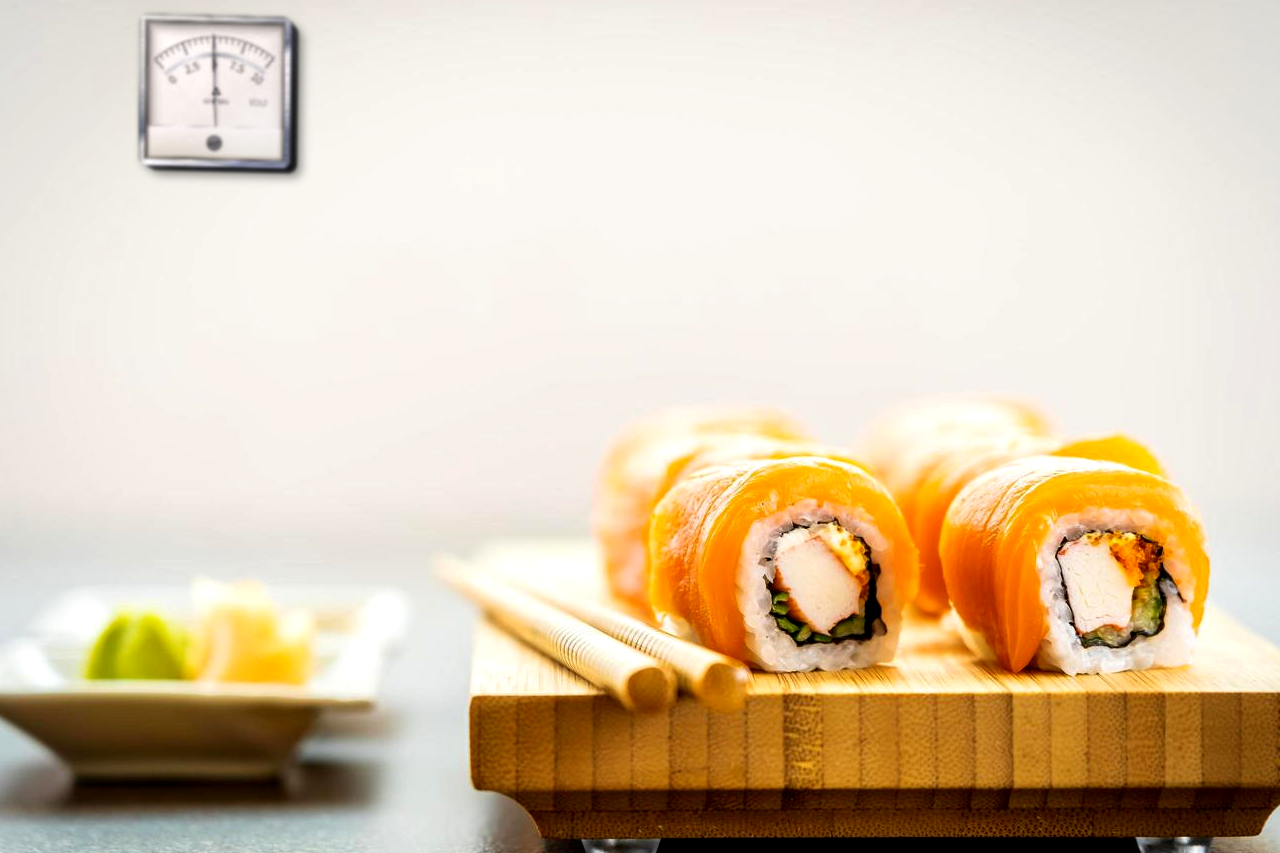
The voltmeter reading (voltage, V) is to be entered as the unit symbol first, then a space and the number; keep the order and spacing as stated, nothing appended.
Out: V 5
